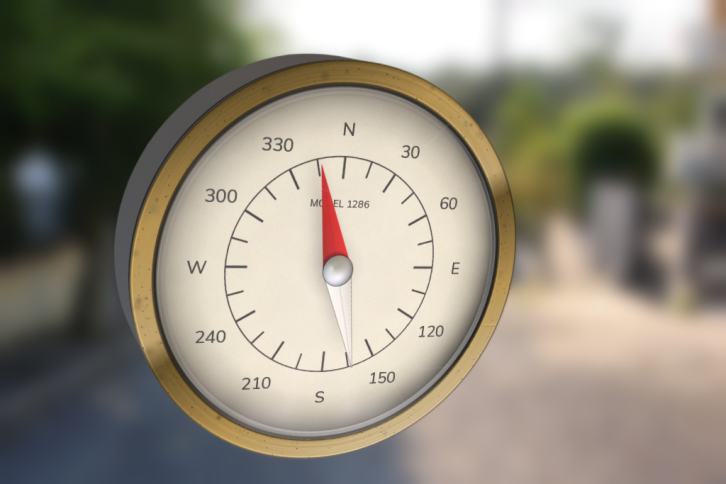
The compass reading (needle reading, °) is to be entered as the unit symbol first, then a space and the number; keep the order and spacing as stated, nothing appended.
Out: ° 345
